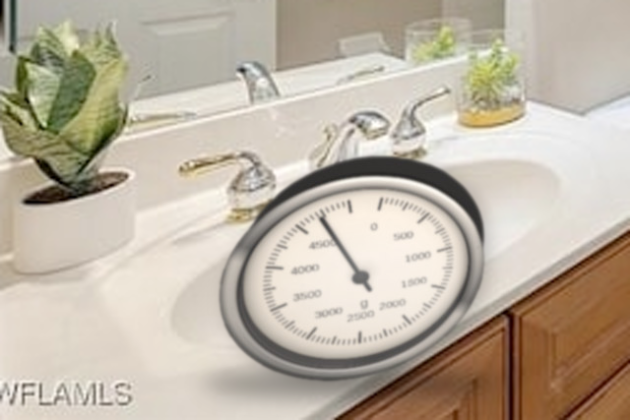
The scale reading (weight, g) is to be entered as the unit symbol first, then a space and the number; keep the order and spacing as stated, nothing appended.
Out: g 4750
